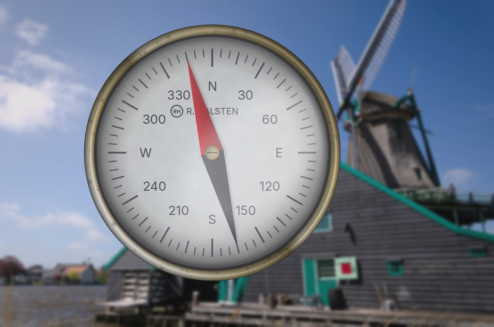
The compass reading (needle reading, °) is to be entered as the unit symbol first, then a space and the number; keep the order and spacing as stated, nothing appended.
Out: ° 345
